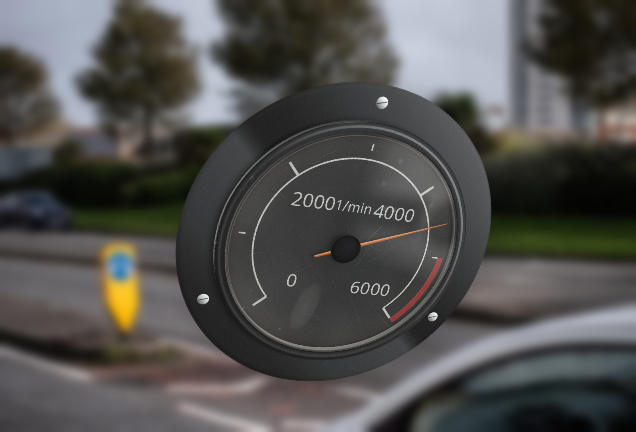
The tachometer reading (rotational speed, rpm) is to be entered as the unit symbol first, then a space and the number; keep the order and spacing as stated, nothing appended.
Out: rpm 4500
